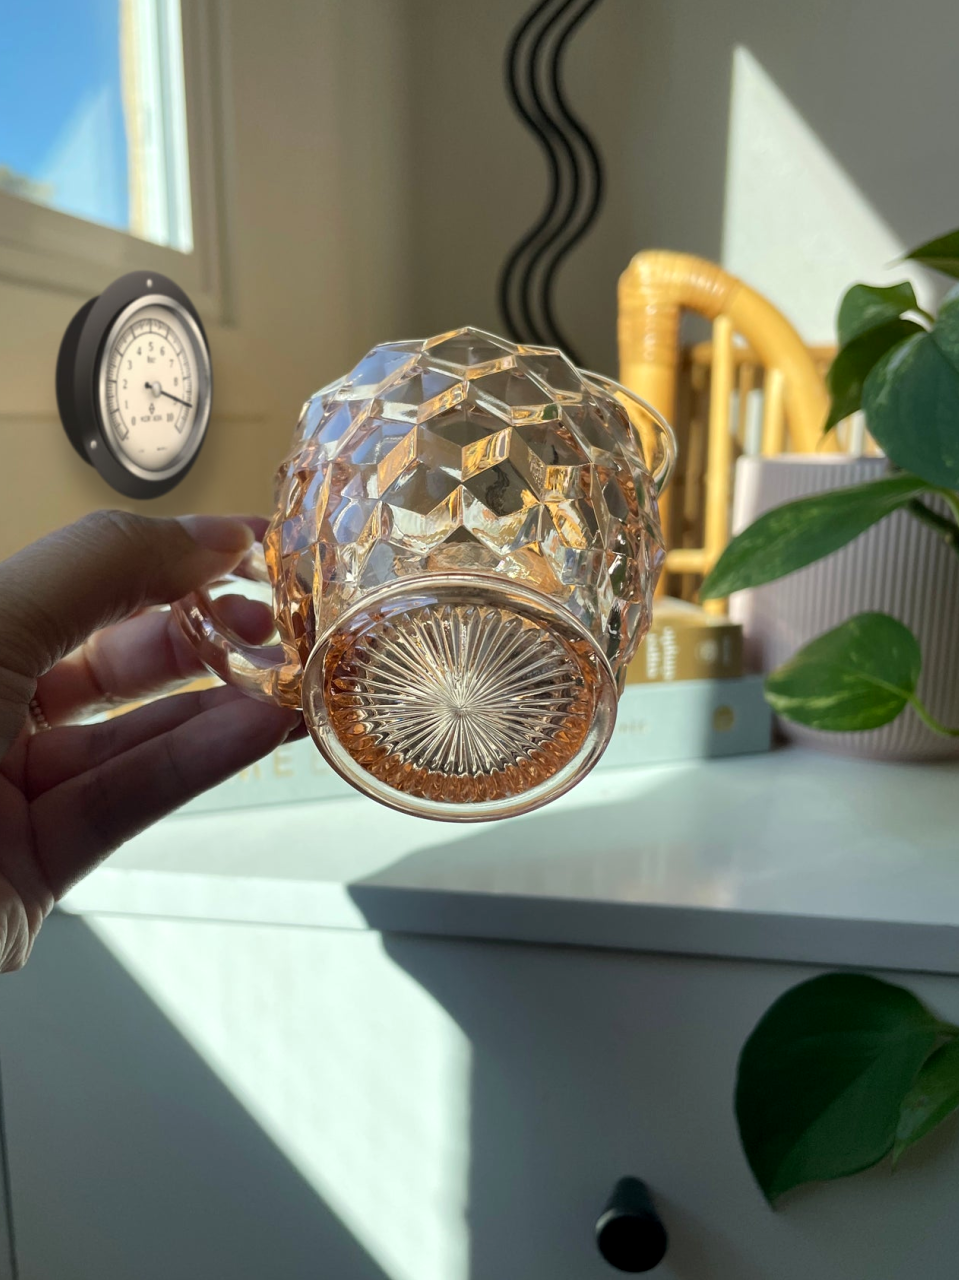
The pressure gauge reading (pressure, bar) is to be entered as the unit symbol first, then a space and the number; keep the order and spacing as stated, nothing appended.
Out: bar 9
